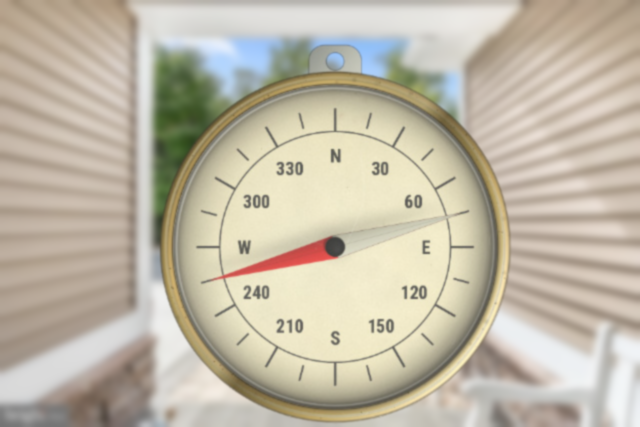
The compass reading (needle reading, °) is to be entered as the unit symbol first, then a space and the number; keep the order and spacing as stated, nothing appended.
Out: ° 255
